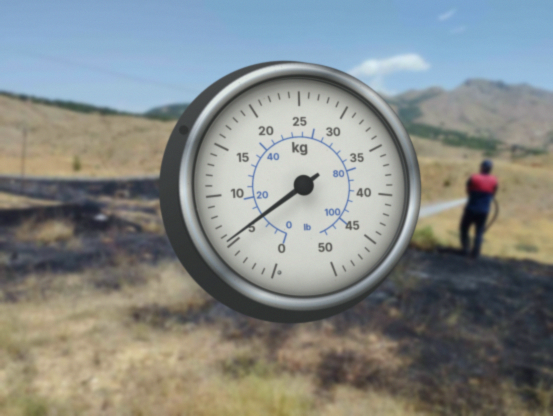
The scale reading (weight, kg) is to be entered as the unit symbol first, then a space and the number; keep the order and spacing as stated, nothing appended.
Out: kg 5.5
